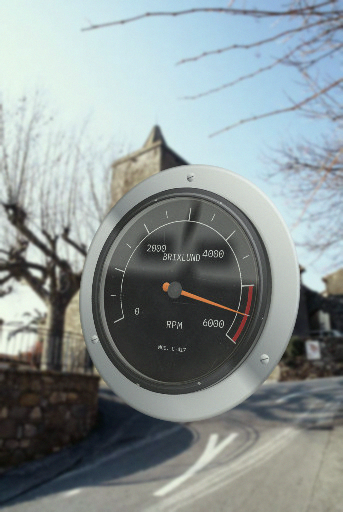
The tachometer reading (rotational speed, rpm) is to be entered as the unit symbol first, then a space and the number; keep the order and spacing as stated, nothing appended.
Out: rpm 5500
